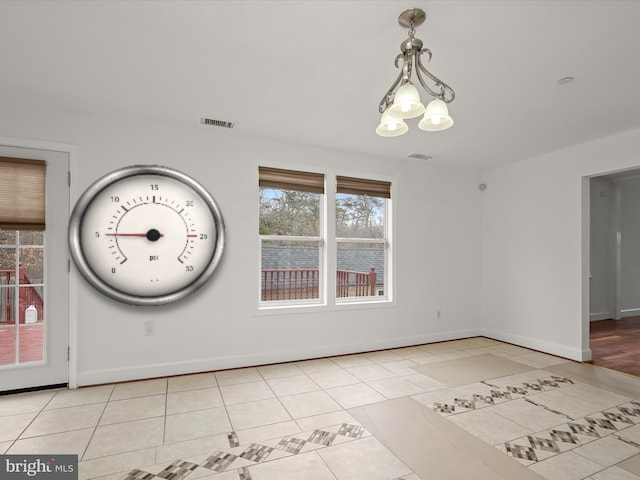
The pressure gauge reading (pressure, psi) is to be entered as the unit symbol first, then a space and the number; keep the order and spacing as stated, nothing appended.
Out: psi 5
